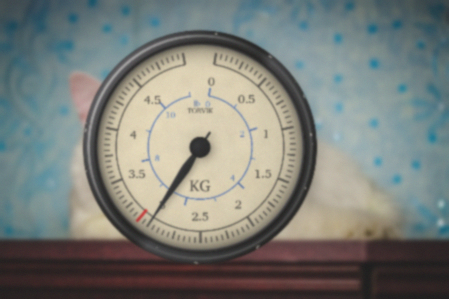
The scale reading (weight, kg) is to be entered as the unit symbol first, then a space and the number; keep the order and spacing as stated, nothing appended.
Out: kg 3
